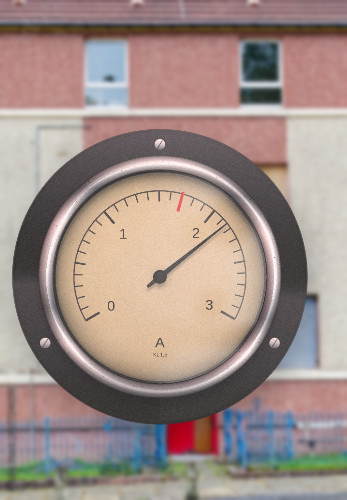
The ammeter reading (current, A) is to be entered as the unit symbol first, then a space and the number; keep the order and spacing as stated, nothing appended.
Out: A 2.15
